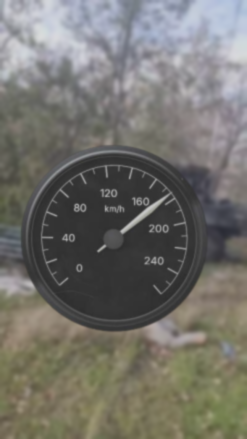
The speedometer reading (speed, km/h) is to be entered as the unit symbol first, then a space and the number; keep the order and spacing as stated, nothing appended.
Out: km/h 175
